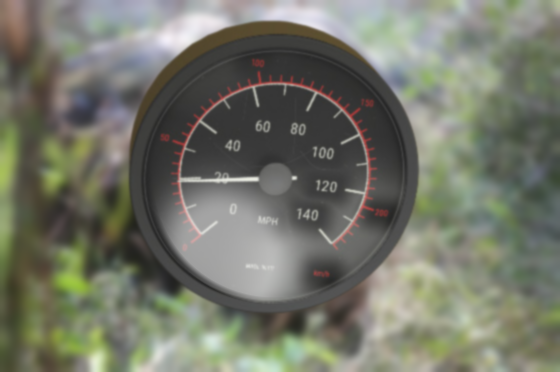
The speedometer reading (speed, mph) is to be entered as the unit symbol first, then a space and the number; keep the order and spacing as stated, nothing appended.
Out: mph 20
